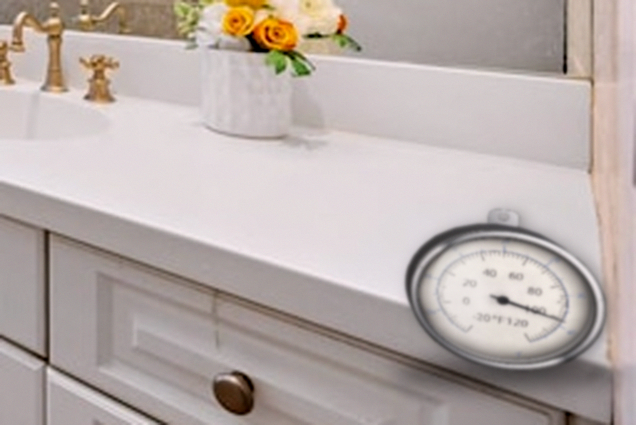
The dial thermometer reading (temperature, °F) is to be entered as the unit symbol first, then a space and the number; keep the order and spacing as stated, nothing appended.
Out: °F 100
